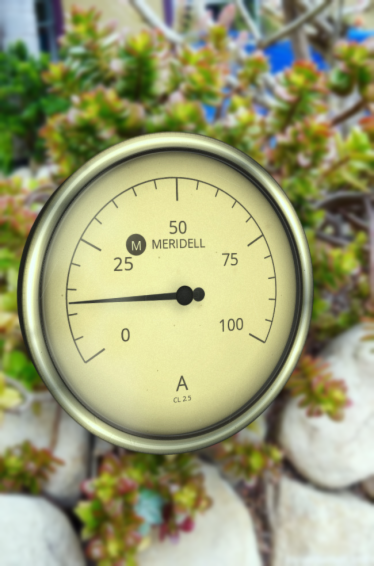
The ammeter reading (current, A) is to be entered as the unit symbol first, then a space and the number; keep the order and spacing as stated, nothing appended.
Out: A 12.5
